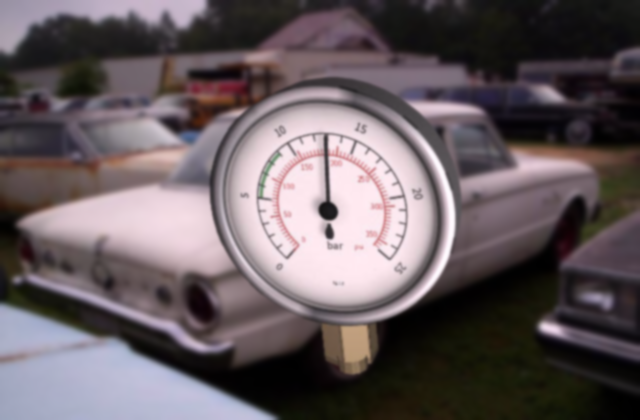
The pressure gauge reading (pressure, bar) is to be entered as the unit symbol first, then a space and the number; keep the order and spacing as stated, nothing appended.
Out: bar 13
